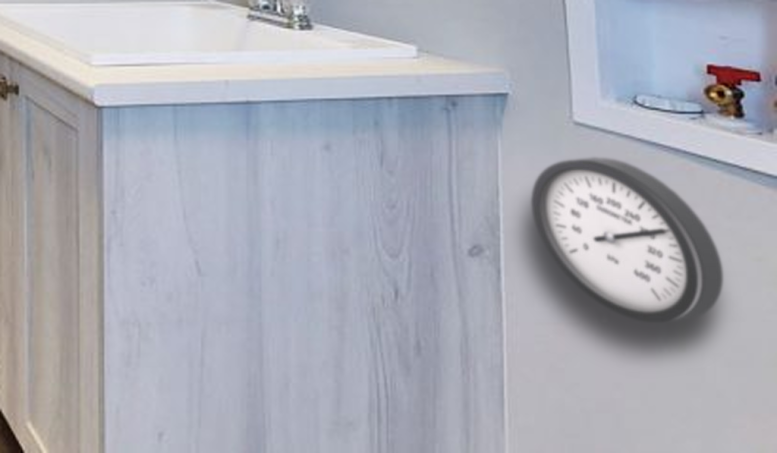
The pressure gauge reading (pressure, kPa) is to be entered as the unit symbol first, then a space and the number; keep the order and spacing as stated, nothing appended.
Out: kPa 280
